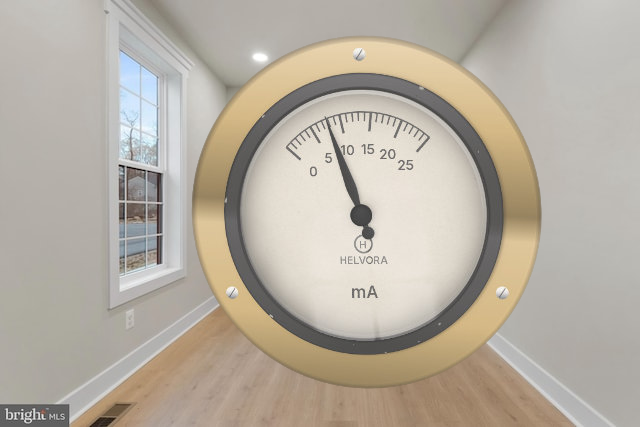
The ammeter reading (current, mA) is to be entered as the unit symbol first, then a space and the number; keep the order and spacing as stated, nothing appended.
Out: mA 8
